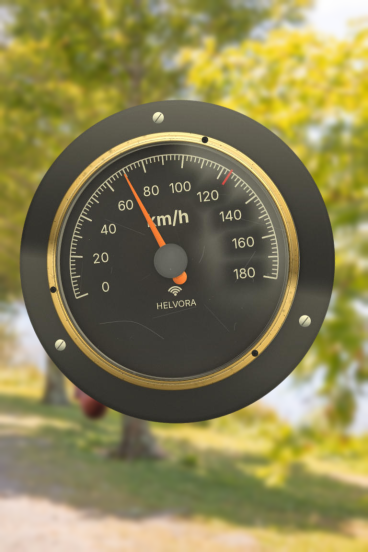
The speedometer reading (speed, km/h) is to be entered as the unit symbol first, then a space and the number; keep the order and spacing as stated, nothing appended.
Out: km/h 70
